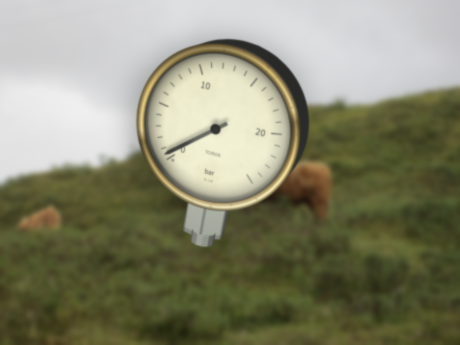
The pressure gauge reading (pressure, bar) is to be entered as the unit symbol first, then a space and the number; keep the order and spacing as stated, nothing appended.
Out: bar 0.5
